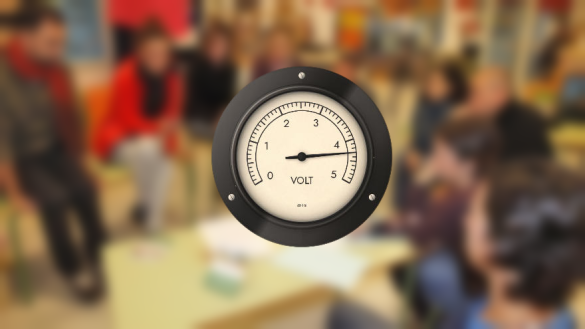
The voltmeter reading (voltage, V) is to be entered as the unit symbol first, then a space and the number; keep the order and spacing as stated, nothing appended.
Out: V 4.3
